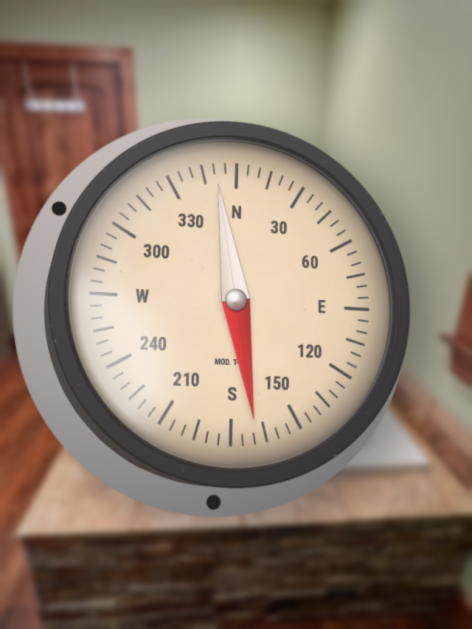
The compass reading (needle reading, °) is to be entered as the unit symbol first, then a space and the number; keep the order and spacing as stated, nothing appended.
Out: ° 170
